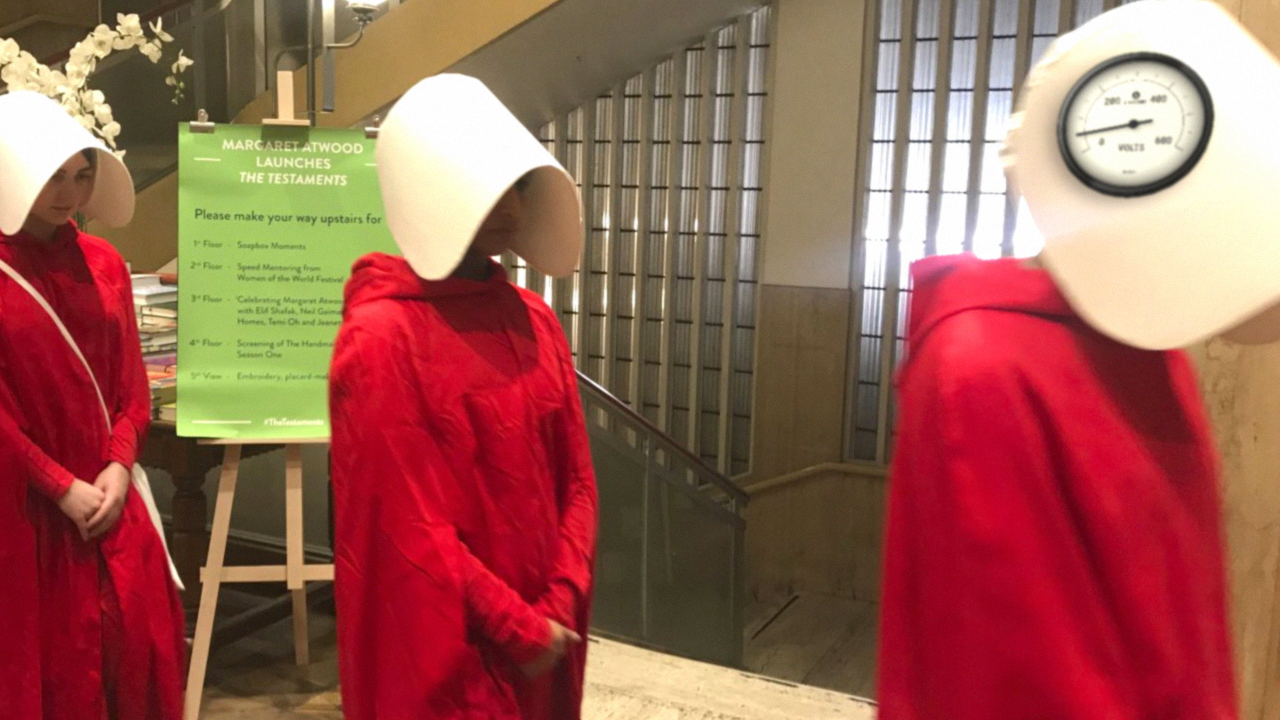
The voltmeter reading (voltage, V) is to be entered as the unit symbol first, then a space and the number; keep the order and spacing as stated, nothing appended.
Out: V 50
